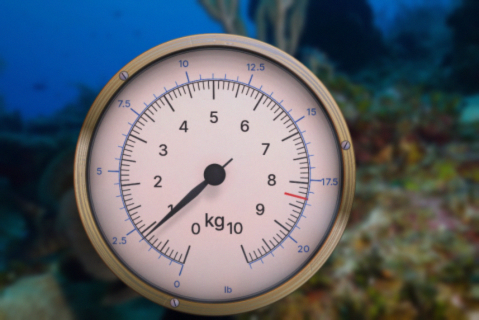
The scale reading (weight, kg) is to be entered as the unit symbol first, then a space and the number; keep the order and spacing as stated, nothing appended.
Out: kg 0.9
